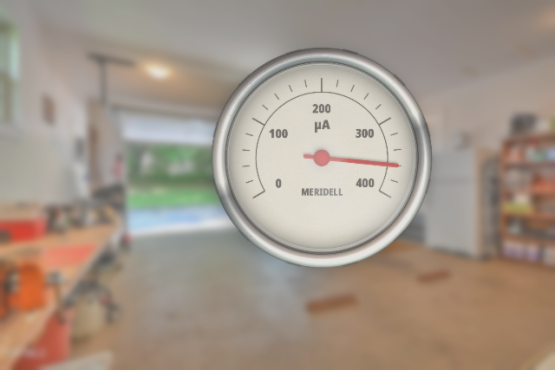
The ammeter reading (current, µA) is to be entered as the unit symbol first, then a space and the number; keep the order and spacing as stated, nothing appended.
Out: µA 360
